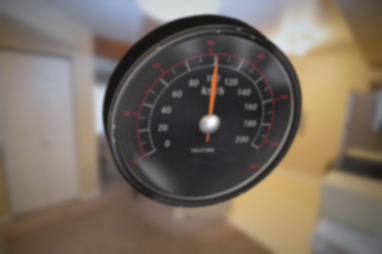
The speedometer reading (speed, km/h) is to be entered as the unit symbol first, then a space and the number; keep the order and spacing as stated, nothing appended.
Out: km/h 100
